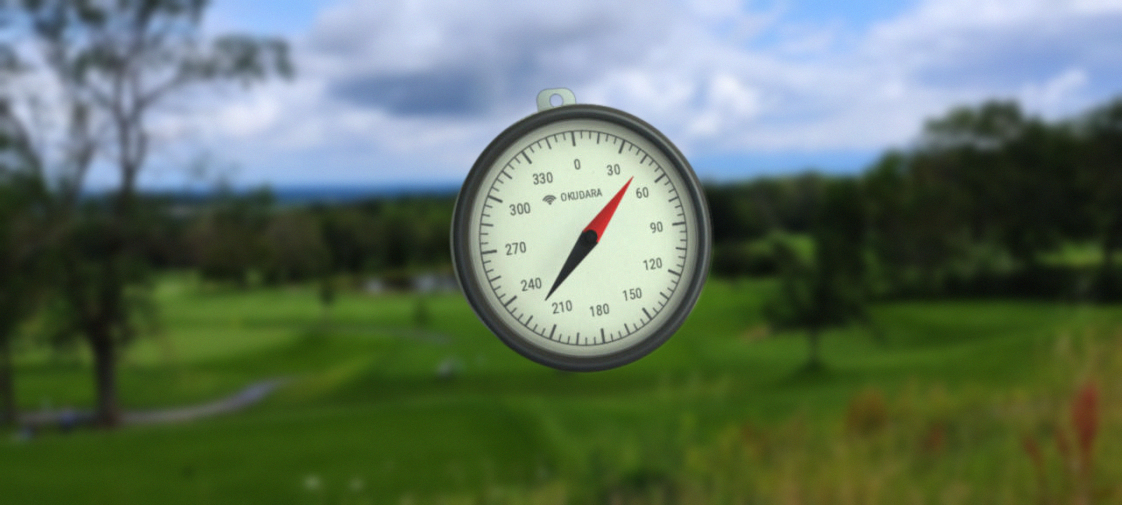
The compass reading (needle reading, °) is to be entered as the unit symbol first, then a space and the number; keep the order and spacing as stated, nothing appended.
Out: ° 45
